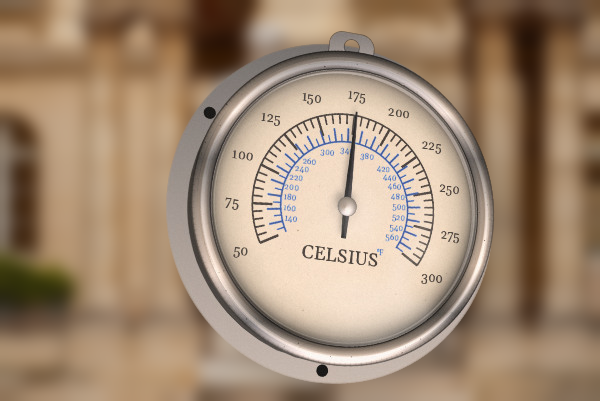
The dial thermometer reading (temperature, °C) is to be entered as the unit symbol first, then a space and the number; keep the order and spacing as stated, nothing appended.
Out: °C 175
